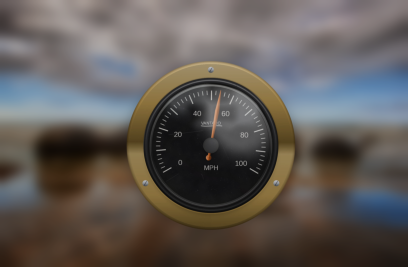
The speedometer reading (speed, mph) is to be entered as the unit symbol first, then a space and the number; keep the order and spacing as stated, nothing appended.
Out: mph 54
